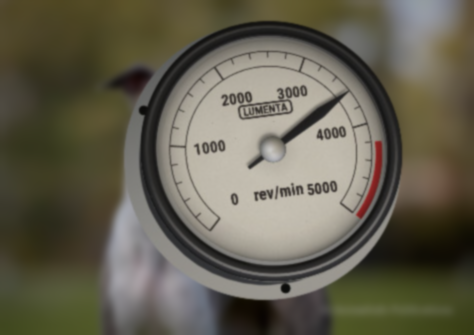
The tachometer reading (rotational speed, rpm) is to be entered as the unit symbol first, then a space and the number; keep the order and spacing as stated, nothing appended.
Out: rpm 3600
